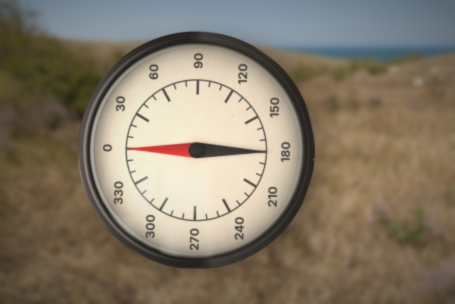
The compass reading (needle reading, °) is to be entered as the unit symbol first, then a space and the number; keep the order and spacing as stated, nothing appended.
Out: ° 0
